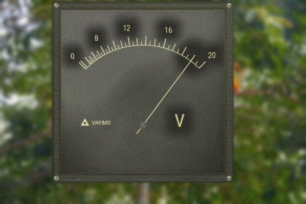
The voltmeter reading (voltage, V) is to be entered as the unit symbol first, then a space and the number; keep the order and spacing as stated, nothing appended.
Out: V 19
